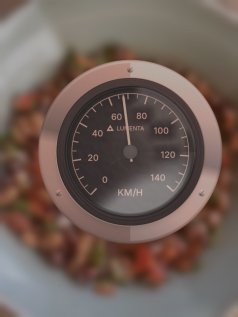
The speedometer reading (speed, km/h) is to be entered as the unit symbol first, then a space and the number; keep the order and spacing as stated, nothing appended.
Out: km/h 67.5
